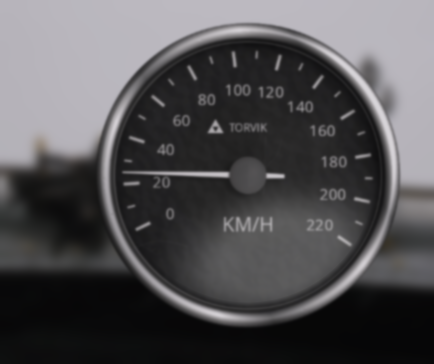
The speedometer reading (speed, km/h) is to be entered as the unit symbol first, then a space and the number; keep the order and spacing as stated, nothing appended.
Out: km/h 25
